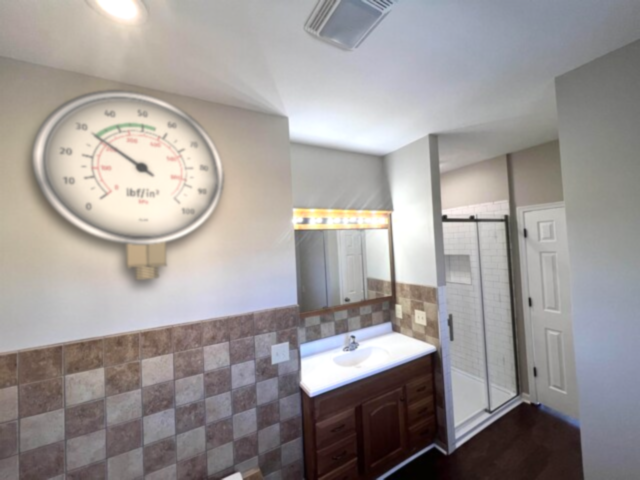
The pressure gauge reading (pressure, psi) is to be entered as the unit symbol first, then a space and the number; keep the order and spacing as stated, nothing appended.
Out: psi 30
